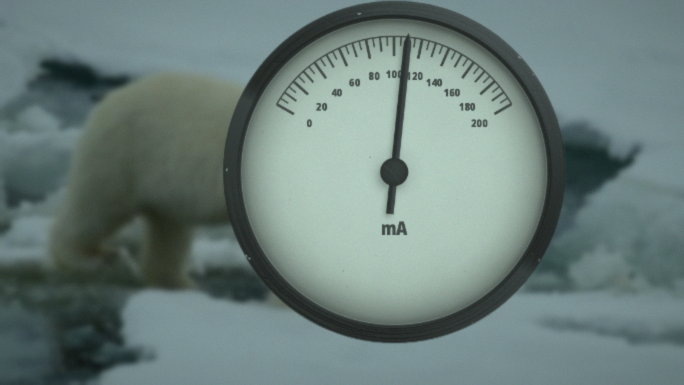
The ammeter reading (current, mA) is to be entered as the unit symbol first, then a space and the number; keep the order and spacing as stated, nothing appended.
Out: mA 110
